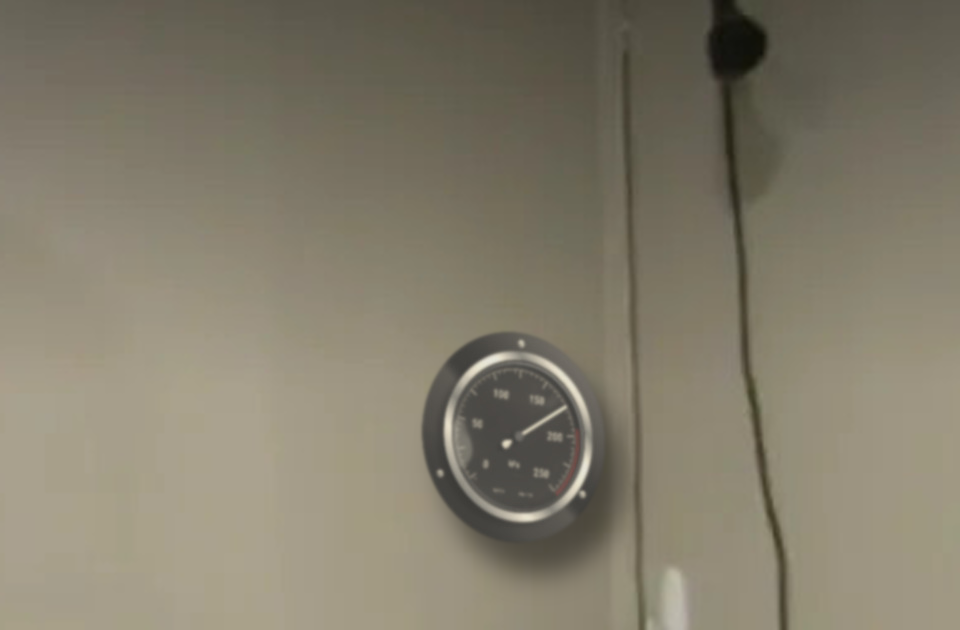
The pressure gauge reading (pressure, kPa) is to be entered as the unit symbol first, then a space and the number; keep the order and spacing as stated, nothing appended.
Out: kPa 175
